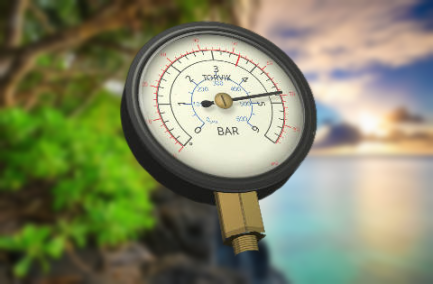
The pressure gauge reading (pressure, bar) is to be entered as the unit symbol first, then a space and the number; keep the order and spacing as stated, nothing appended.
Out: bar 4.8
